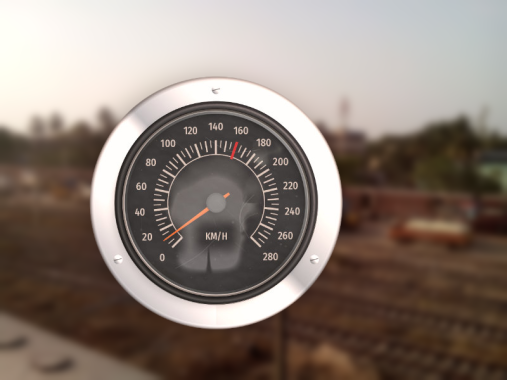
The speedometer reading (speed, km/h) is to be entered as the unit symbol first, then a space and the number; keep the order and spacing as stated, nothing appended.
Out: km/h 10
